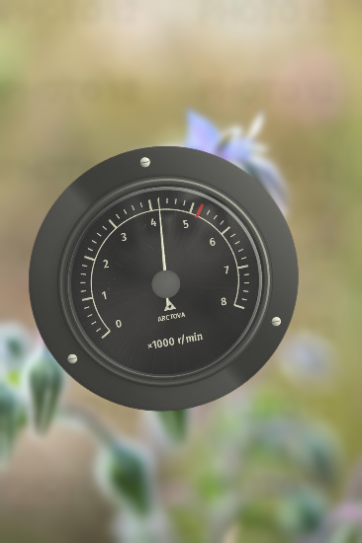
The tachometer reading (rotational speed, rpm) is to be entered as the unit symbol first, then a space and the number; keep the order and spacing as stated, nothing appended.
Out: rpm 4200
